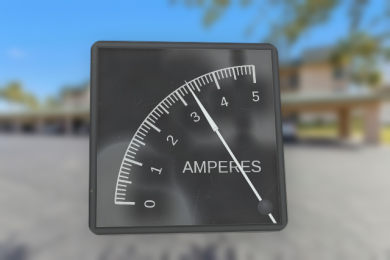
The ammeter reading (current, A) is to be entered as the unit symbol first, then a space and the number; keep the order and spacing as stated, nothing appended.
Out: A 3.3
